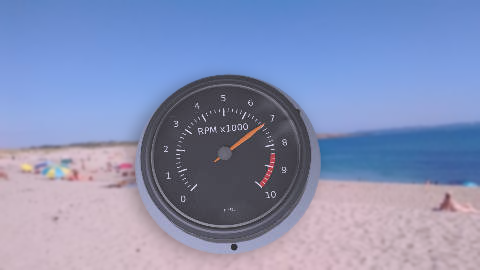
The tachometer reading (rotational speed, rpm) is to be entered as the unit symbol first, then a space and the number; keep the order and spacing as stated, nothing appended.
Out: rpm 7000
